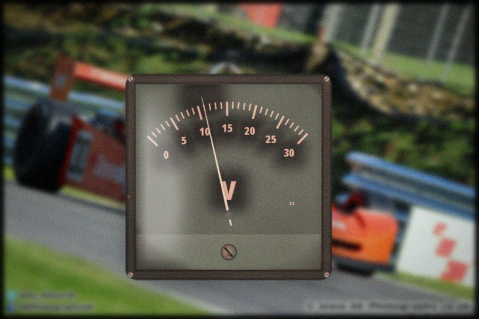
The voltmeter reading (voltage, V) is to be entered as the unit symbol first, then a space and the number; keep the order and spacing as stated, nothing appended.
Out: V 11
